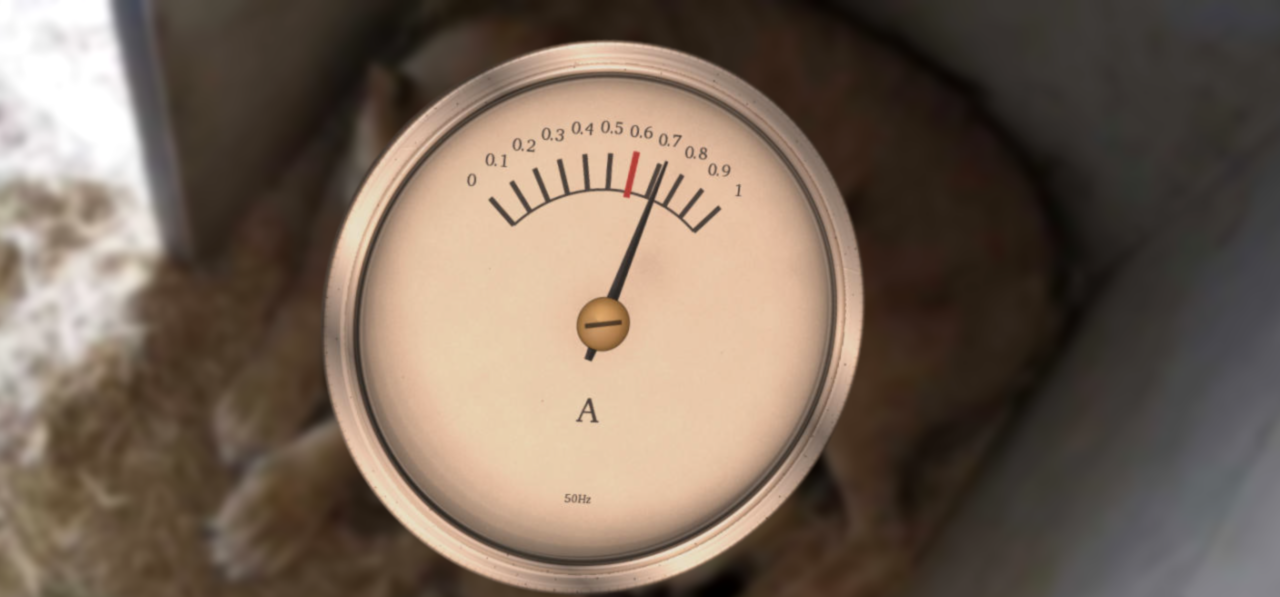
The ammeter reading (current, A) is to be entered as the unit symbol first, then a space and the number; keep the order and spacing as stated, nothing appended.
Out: A 0.7
